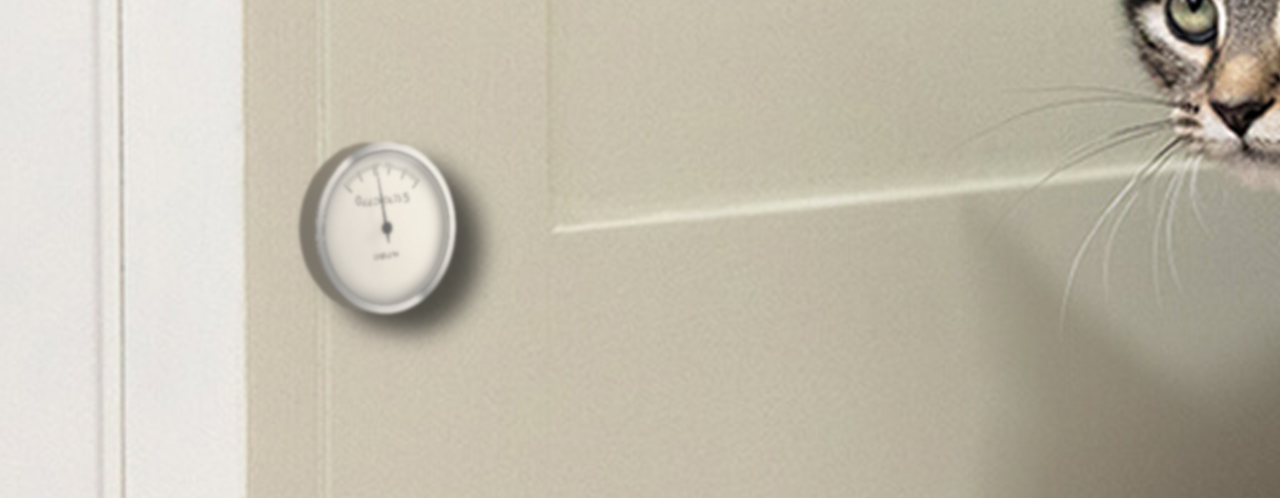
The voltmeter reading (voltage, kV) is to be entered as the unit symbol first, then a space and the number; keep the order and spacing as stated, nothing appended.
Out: kV 2
